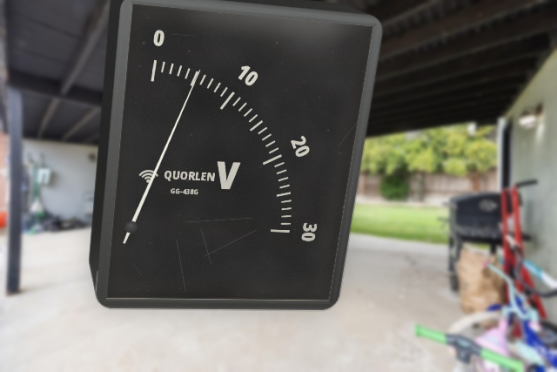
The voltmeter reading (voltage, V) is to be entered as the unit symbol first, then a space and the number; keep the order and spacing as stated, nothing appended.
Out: V 5
